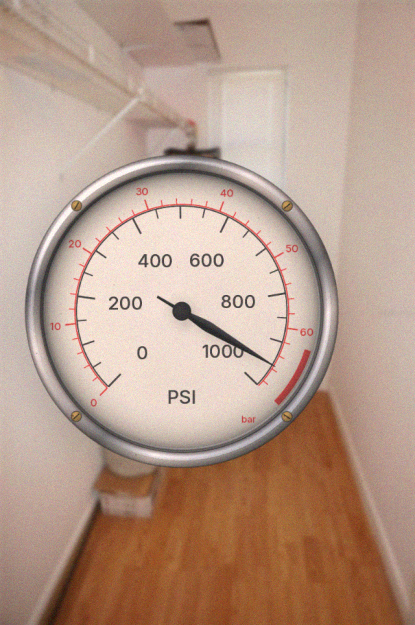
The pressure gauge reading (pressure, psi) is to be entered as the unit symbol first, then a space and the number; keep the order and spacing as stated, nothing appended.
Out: psi 950
